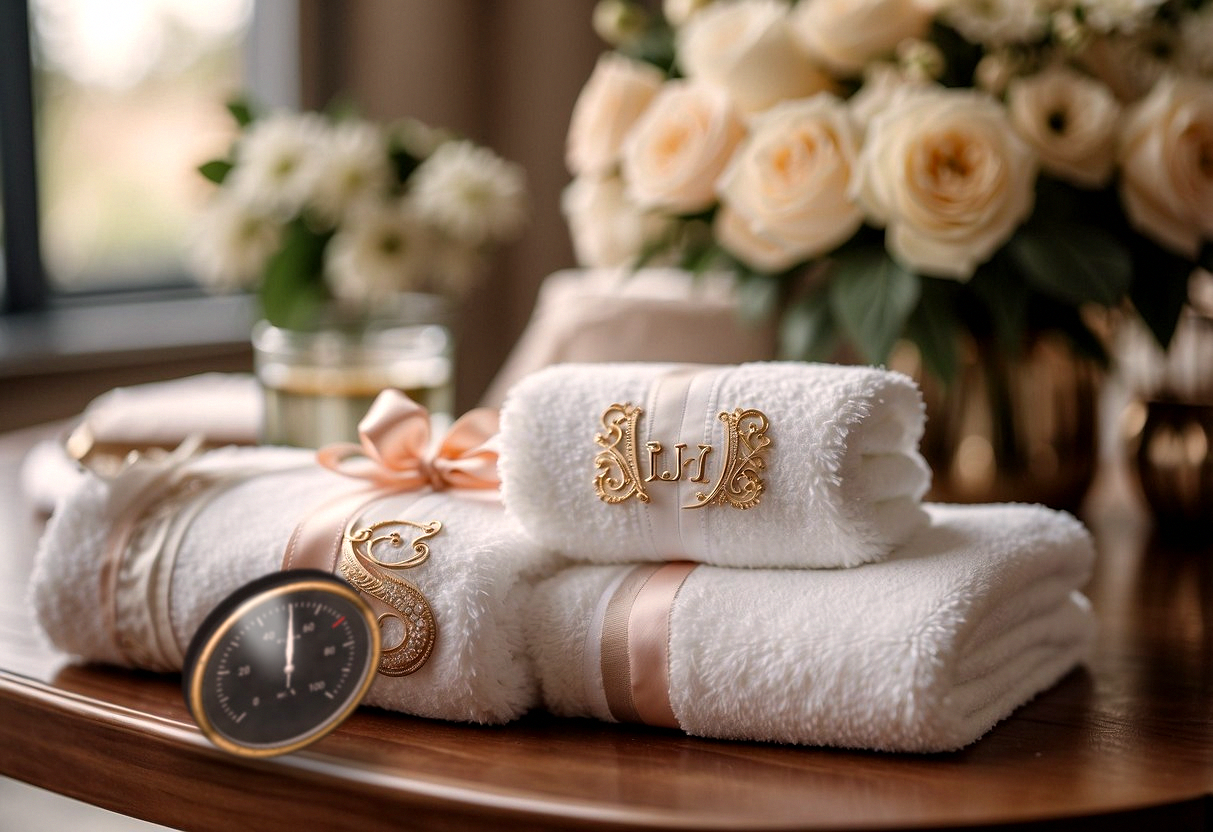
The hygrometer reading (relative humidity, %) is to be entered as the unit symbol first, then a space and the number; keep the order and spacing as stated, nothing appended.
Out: % 50
